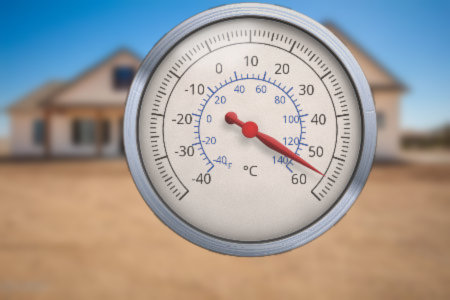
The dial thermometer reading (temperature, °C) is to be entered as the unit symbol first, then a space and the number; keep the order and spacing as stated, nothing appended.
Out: °C 55
